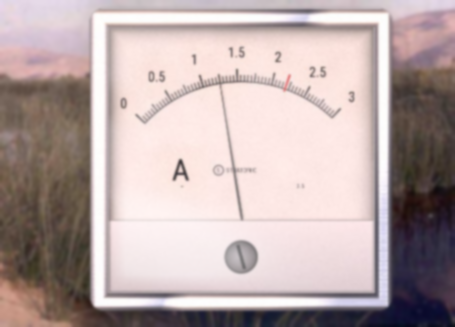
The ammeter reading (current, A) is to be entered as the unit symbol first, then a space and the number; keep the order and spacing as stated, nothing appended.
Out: A 1.25
